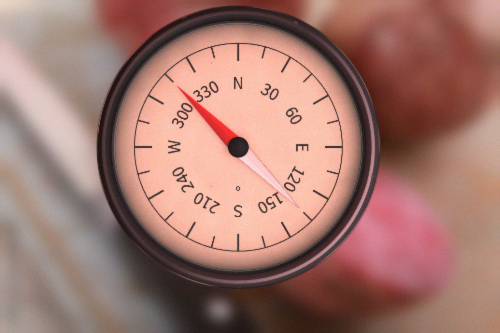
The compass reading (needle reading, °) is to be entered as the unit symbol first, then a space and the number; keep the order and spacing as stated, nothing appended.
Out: ° 315
